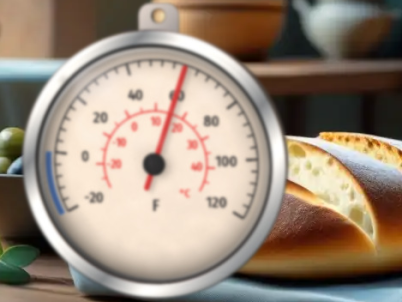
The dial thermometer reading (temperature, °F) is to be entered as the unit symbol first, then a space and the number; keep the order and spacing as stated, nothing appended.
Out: °F 60
